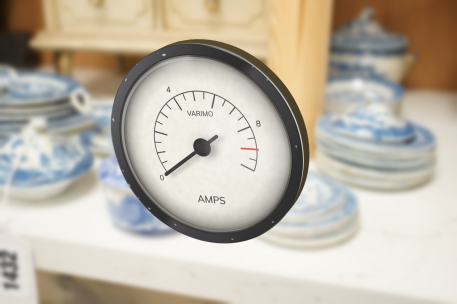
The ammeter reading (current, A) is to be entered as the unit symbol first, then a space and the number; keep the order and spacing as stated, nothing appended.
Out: A 0
